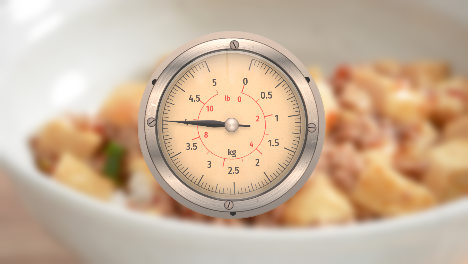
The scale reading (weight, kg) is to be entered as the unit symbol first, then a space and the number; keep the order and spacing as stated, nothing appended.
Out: kg 4
